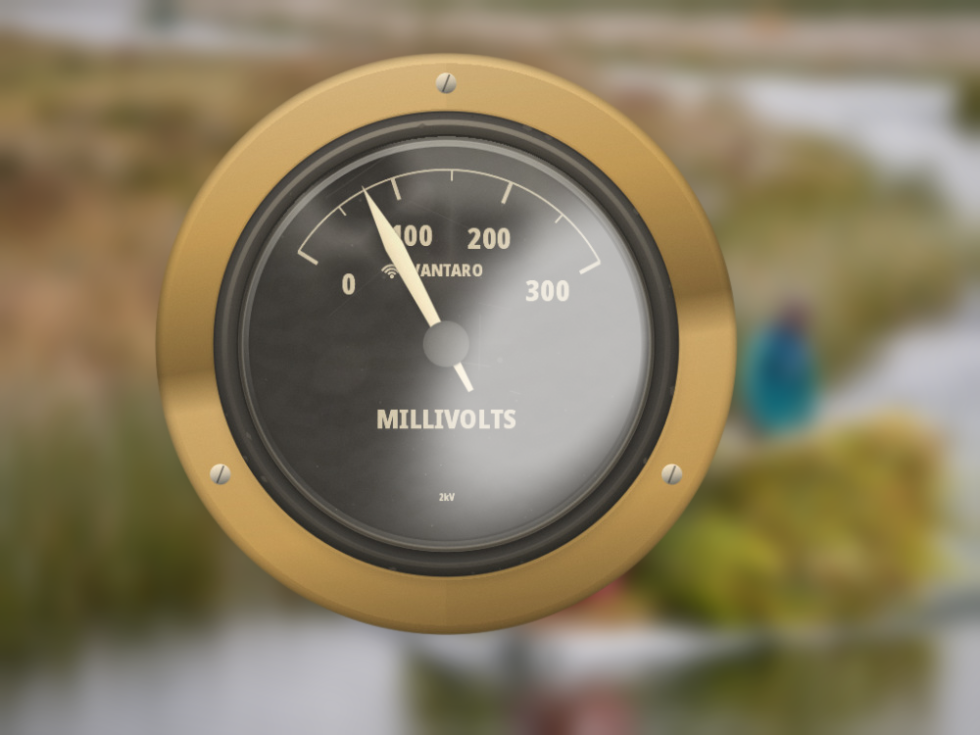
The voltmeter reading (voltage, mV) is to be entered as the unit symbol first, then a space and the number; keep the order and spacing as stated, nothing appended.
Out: mV 75
